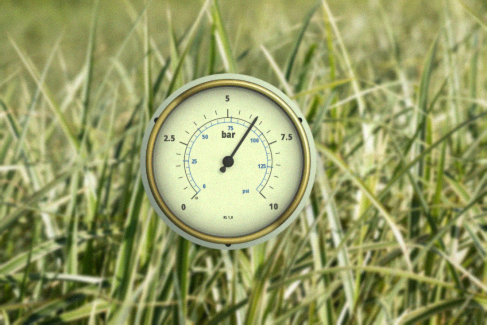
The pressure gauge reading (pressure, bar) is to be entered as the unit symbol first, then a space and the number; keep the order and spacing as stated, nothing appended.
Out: bar 6.25
